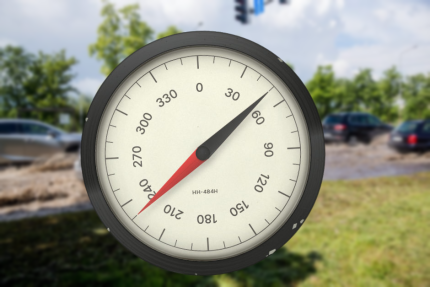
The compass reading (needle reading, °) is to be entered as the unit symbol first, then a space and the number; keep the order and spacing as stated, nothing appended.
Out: ° 230
